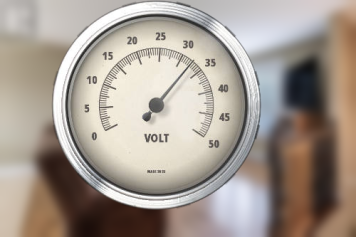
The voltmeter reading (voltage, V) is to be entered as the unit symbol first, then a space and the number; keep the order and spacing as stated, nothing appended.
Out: V 32.5
